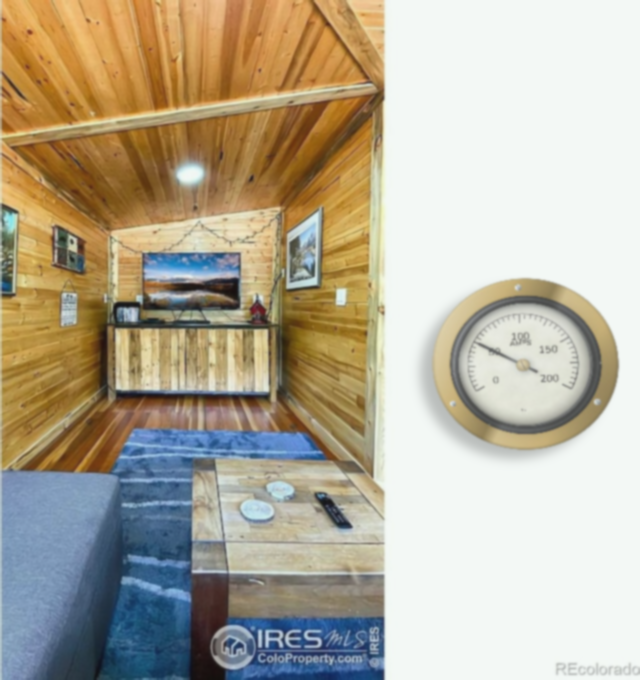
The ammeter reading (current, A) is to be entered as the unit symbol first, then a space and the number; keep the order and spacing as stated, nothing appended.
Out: A 50
